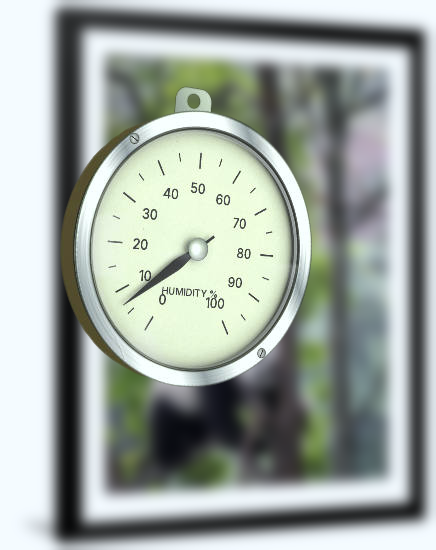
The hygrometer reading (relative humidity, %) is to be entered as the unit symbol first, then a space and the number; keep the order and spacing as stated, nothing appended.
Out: % 7.5
